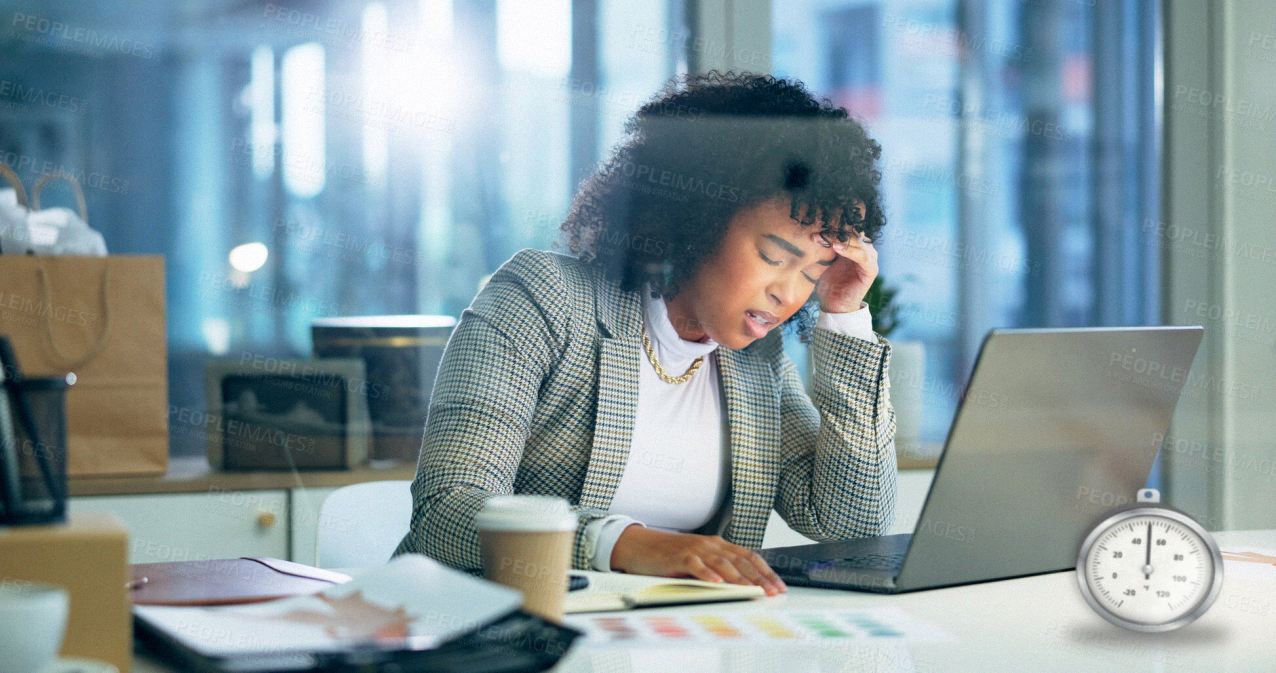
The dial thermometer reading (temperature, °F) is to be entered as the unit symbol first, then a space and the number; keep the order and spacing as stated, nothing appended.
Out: °F 50
